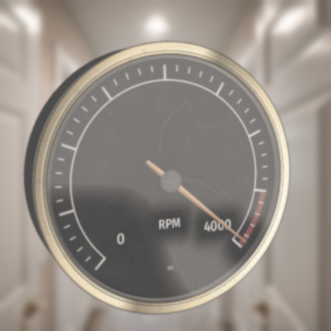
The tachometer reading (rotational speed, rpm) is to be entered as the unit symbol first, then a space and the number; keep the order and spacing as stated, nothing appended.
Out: rpm 3950
